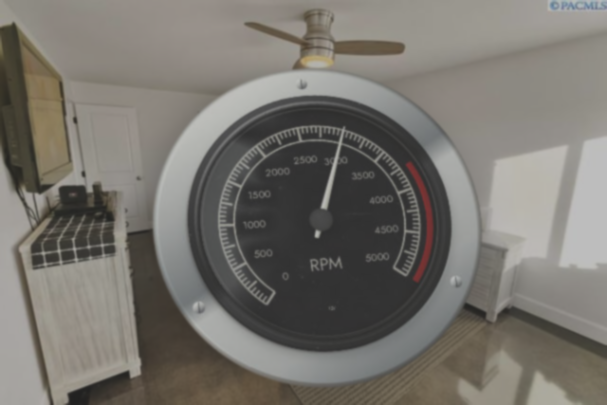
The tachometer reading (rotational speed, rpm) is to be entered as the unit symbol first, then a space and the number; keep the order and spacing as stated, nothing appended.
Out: rpm 3000
